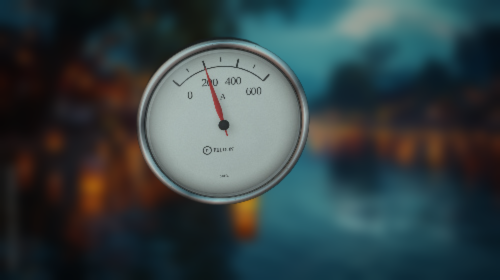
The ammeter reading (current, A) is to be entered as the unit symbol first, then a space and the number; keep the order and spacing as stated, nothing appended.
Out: A 200
